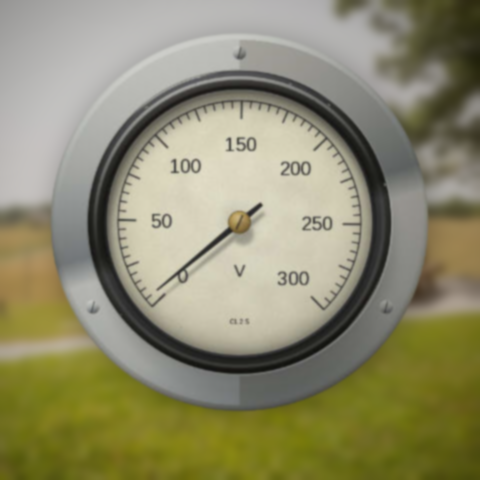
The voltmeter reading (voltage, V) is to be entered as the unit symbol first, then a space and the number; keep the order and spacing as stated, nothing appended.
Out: V 5
